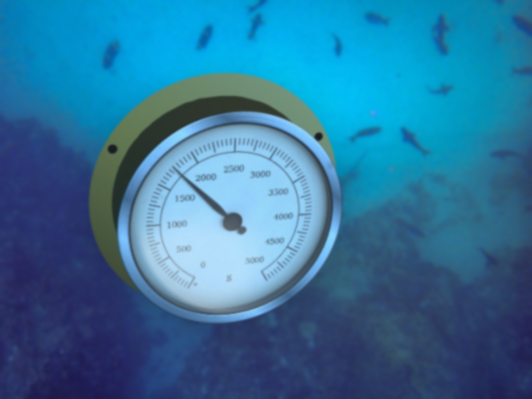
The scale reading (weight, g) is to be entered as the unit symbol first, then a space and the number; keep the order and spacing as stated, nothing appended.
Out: g 1750
